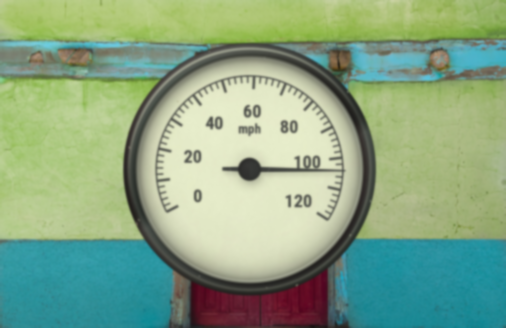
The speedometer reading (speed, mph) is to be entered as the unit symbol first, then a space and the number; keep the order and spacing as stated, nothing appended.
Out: mph 104
